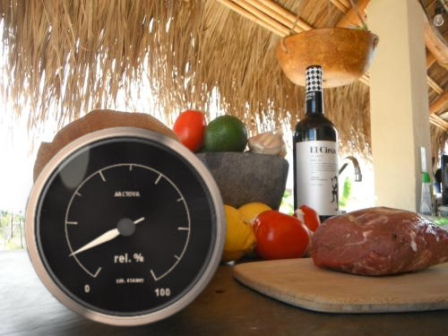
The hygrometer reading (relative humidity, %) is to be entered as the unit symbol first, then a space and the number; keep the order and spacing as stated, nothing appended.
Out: % 10
